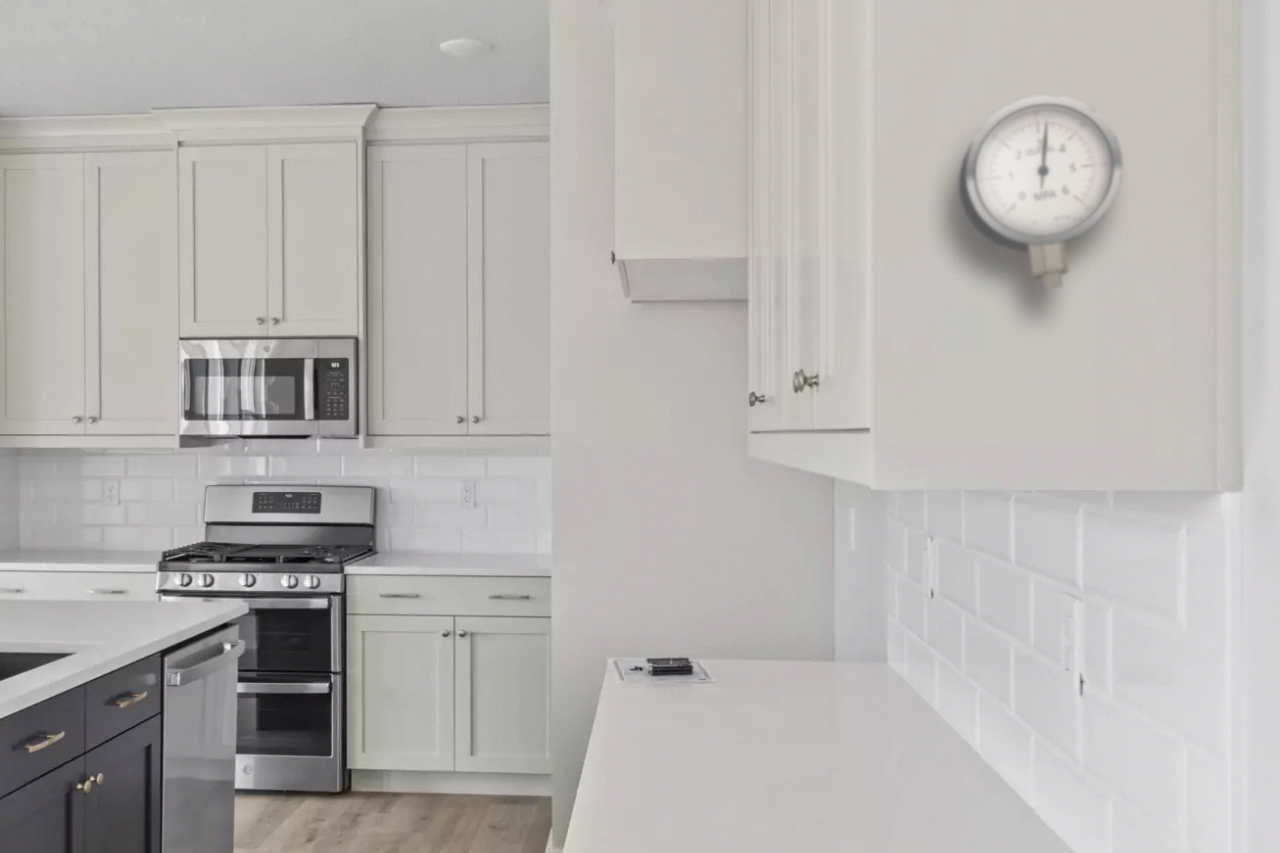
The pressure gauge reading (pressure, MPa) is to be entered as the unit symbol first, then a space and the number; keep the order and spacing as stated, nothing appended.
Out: MPa 3.2
